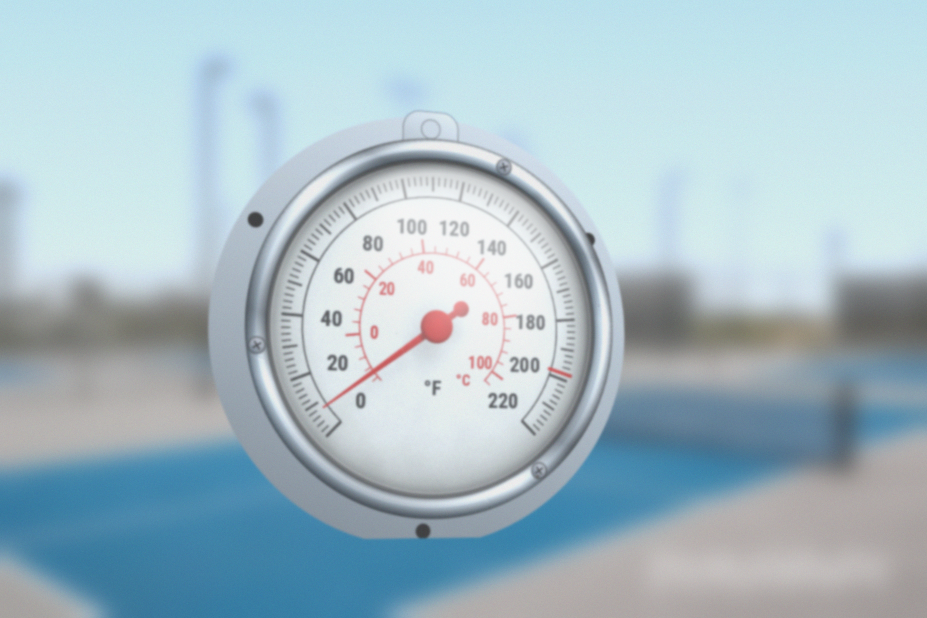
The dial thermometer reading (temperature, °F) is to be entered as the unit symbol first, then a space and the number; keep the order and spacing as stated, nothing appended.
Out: °F 8
